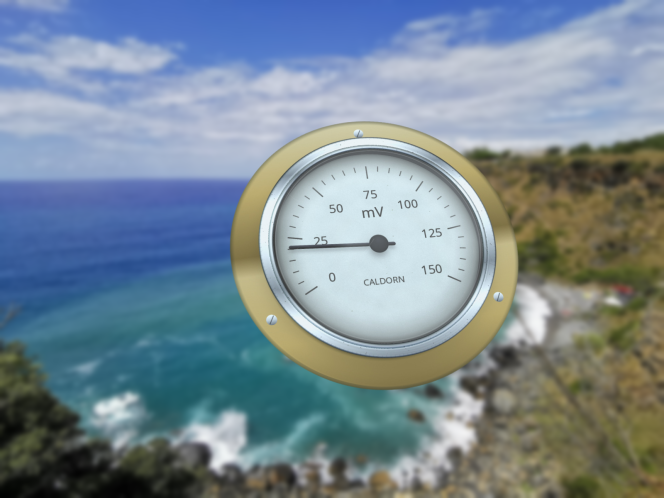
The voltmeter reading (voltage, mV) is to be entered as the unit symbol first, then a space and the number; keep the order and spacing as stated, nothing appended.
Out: mV 20
